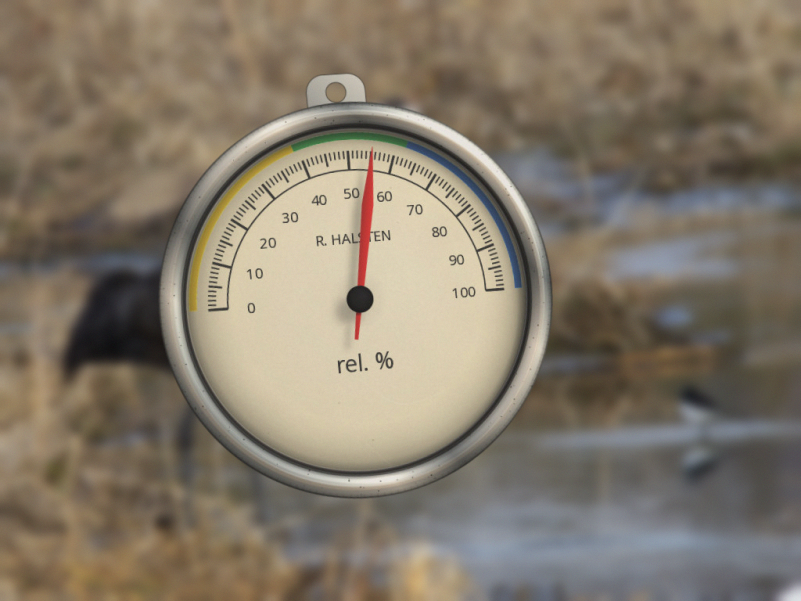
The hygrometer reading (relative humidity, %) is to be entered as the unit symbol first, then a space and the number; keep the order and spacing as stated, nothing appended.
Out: % 55
